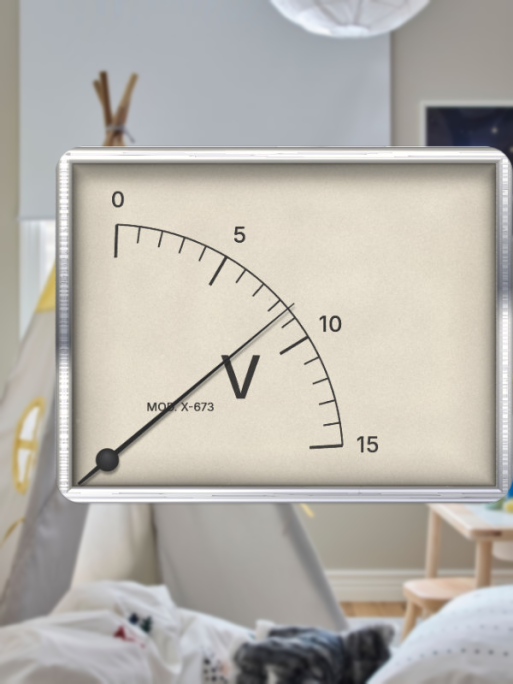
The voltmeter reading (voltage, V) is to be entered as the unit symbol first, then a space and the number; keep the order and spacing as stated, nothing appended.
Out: V 8.5
